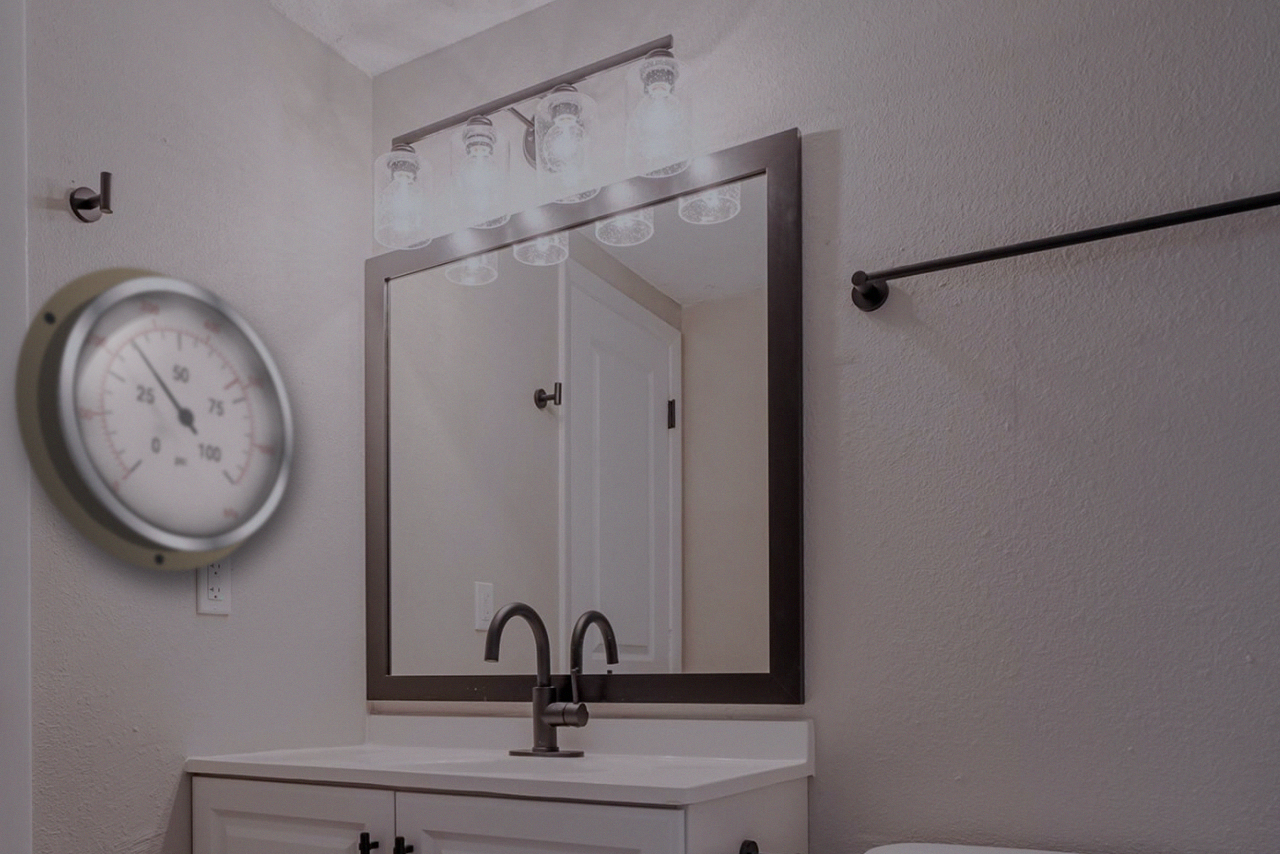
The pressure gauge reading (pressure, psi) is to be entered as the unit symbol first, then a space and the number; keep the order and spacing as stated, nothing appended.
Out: psi 35
